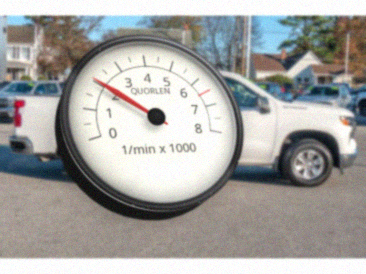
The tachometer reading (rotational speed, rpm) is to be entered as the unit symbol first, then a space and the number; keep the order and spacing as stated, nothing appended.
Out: rpm 2000
